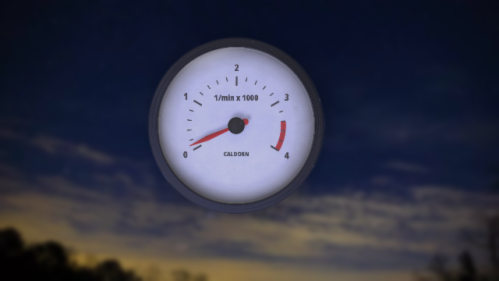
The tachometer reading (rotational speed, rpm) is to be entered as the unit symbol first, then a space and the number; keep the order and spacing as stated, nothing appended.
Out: rpm 100
